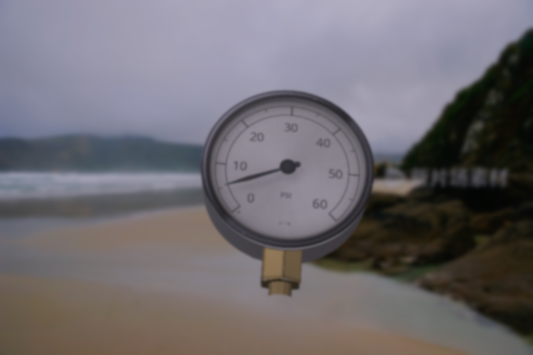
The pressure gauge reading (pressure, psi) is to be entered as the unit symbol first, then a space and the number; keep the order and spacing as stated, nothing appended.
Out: psi 5
